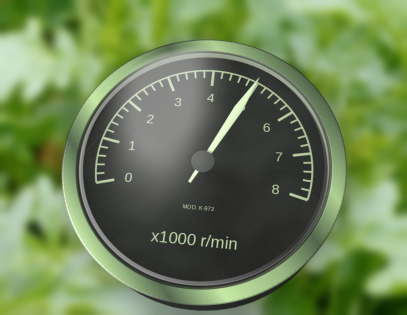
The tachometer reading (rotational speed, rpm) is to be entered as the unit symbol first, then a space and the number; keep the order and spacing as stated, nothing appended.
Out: rpm 5000
